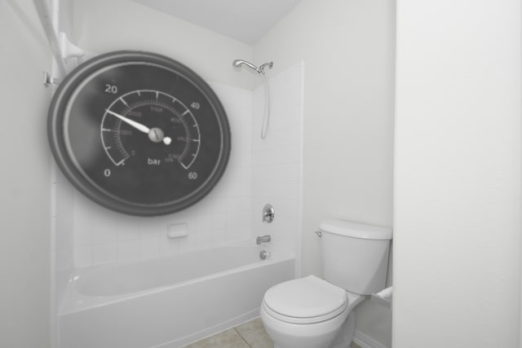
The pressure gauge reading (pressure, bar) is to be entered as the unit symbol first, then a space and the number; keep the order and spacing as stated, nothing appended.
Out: bar 15
